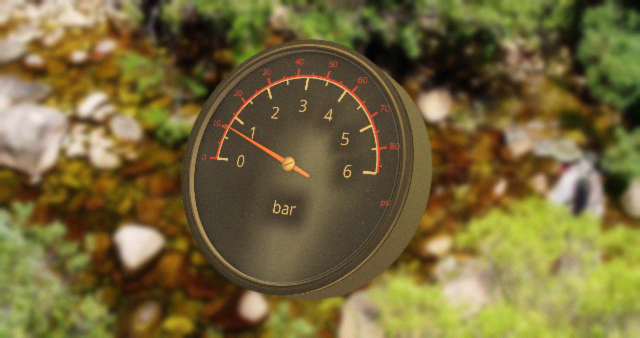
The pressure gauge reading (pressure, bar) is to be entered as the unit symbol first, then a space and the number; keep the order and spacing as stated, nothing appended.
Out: bar 0.75
